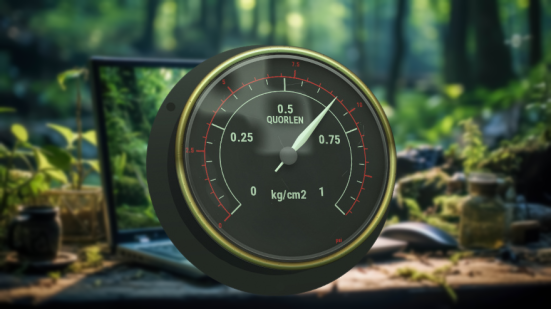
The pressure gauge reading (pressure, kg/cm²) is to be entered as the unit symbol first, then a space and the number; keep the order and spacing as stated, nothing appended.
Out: kg/cm² 0.65
